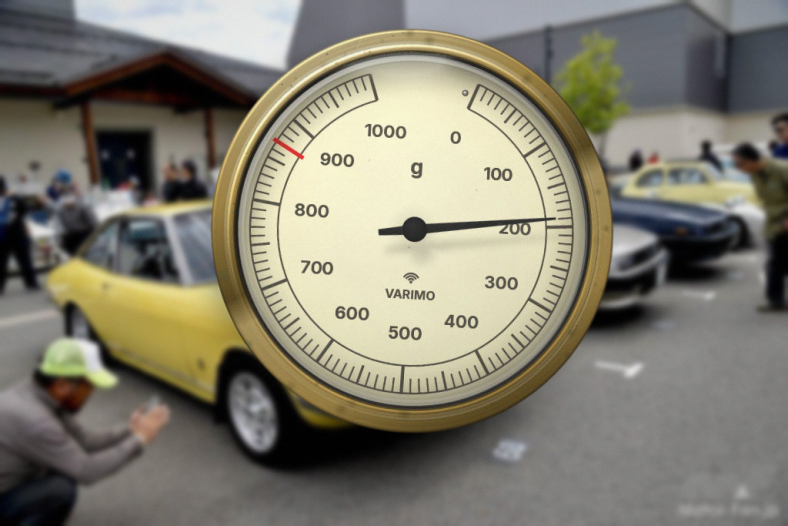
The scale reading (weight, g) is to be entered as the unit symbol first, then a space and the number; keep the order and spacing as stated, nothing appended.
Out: g 190
